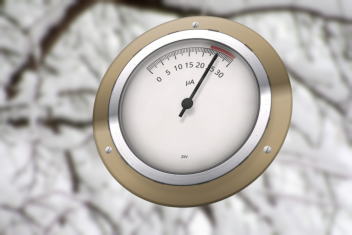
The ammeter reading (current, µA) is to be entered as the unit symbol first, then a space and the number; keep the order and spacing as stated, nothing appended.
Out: µA 25
